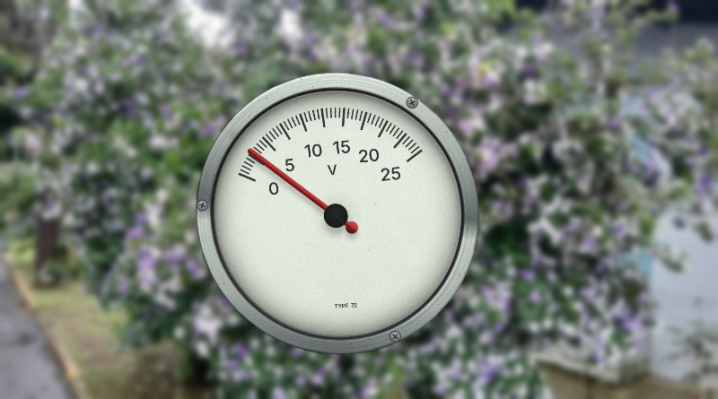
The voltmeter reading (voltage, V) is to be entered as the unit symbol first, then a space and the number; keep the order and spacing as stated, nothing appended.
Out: V 3
